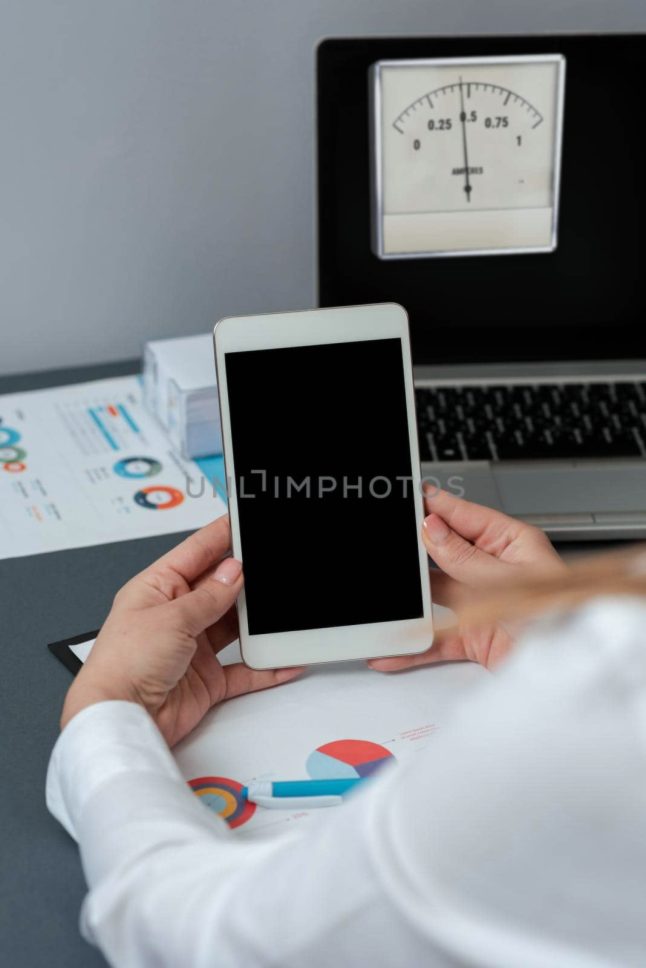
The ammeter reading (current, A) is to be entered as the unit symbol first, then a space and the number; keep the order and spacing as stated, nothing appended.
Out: A 0.45
